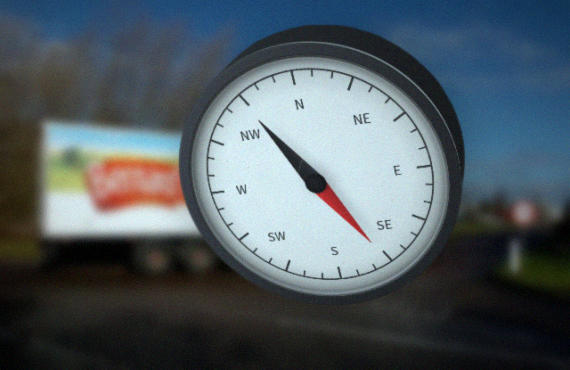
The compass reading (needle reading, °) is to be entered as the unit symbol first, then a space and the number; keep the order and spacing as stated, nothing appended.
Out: ° 150
